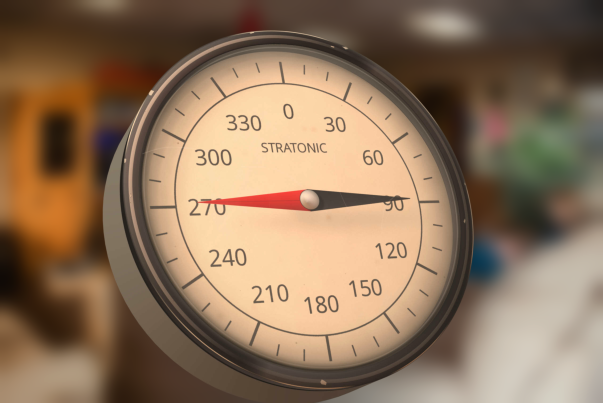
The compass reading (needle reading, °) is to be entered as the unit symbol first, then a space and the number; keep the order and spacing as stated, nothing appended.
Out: ° 270
